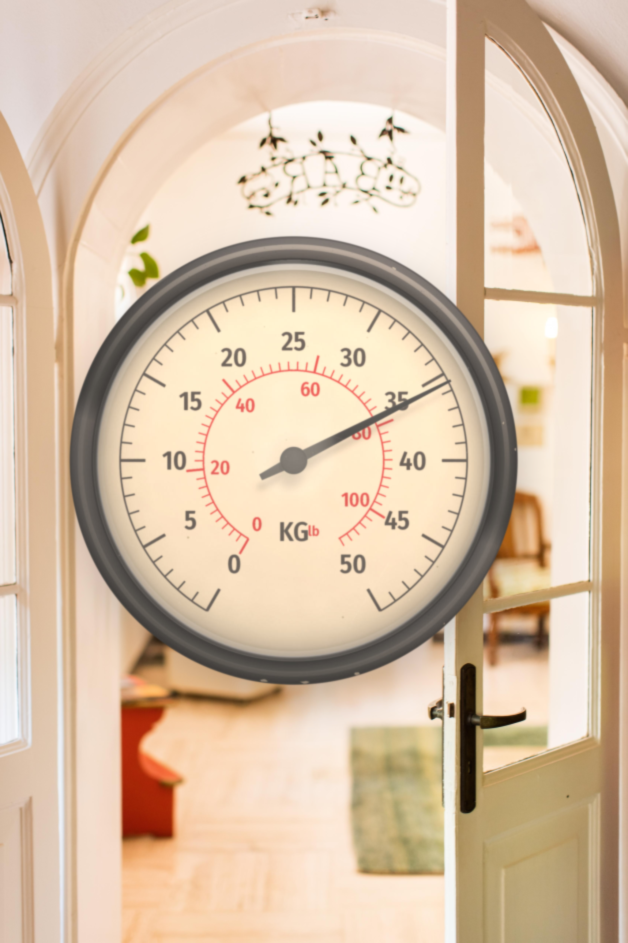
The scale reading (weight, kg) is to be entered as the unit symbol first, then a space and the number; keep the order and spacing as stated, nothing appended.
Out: kg 35.5
